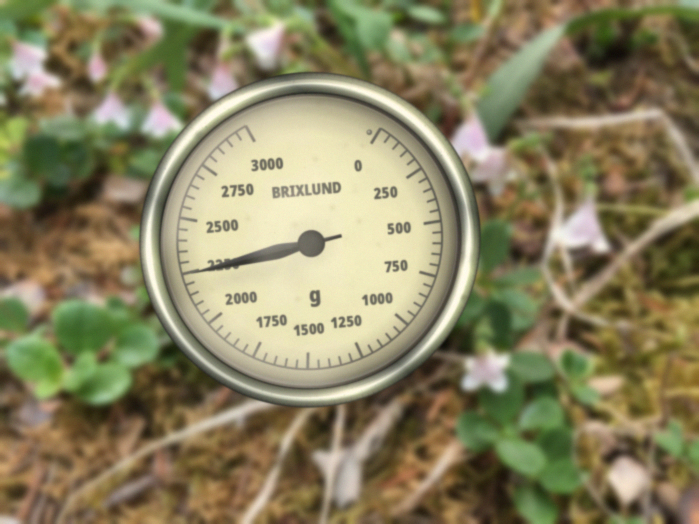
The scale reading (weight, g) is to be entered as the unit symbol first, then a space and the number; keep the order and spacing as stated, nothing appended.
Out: g 2250
